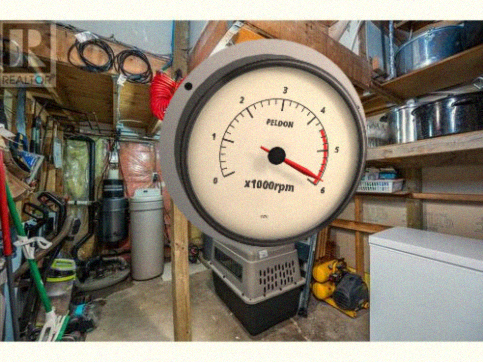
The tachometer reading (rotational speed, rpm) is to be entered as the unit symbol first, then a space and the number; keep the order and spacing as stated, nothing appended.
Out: rpm 5800
